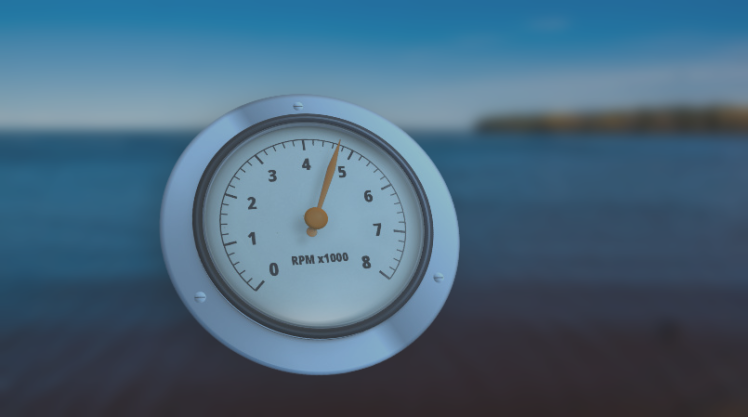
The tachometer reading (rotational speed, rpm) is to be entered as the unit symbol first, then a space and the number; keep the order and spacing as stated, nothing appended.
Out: rpm 4700
